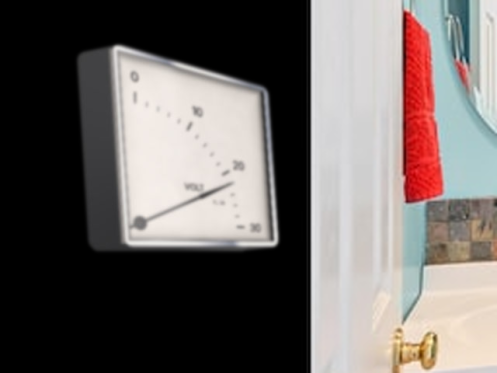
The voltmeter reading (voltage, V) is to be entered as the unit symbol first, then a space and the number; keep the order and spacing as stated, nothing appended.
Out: V 22
